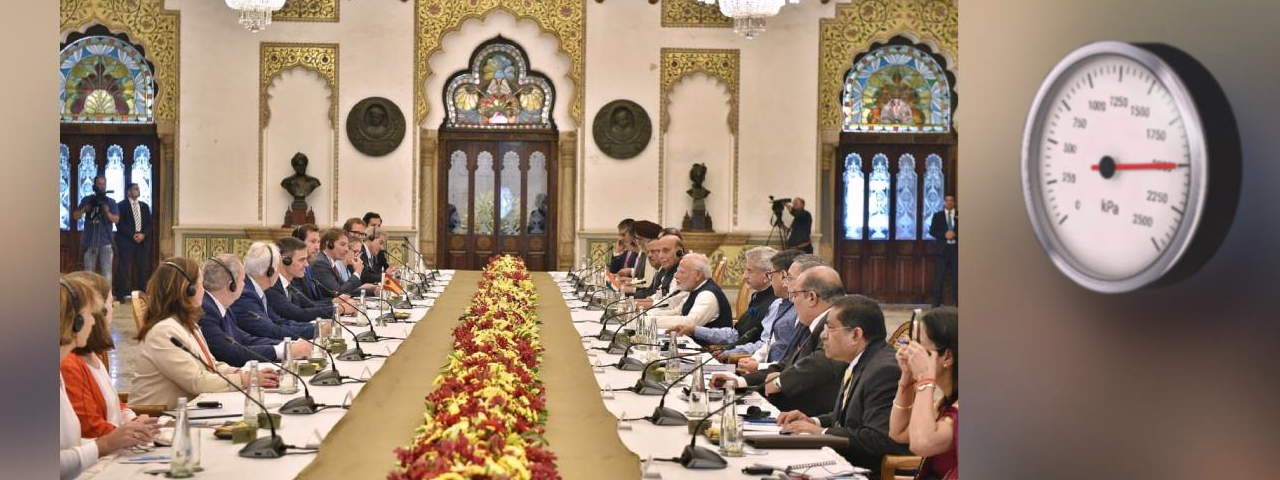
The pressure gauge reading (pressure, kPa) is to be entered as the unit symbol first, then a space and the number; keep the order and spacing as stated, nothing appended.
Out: kPa 2000
